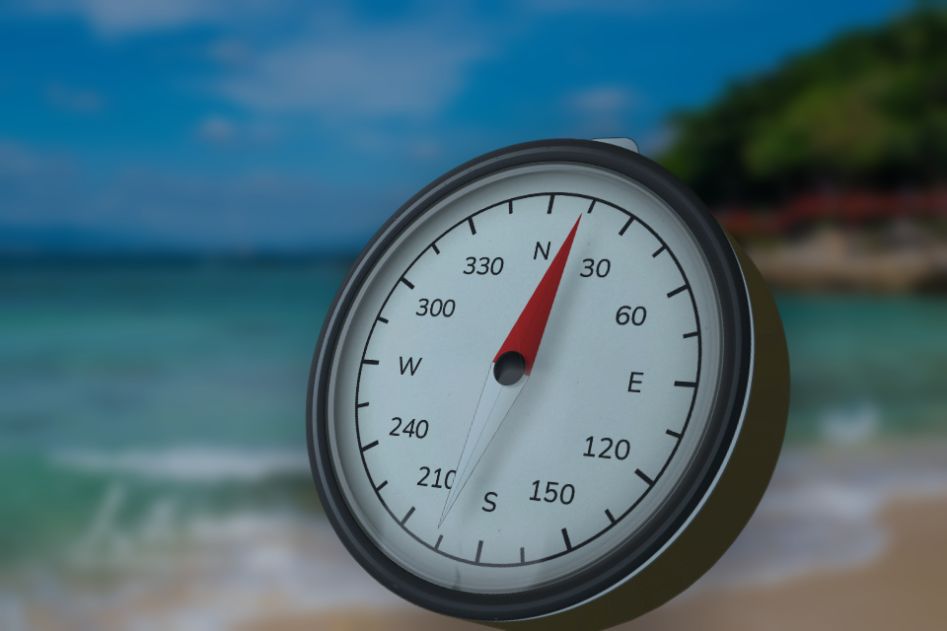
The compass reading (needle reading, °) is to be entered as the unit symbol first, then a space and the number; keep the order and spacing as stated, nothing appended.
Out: ° 15
